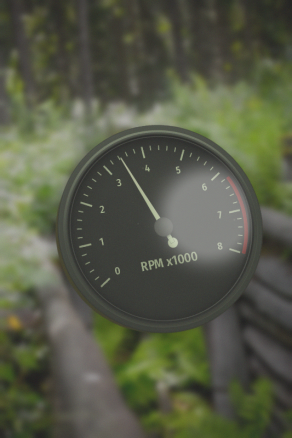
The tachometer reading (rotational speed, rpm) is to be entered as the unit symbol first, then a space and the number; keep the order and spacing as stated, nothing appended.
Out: rpm 3400
